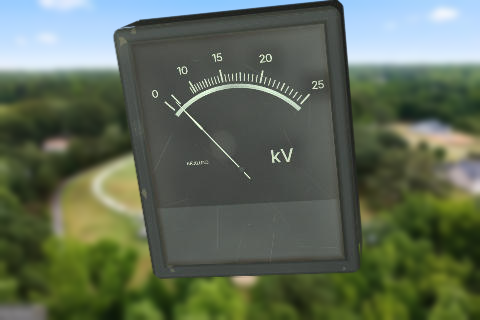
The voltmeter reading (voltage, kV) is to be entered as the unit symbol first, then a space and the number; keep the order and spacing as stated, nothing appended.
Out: kV 5
